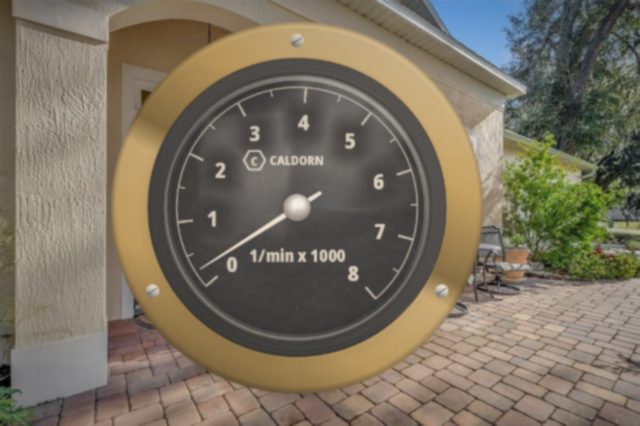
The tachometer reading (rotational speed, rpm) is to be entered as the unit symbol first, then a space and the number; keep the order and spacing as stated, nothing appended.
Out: rpm 250
